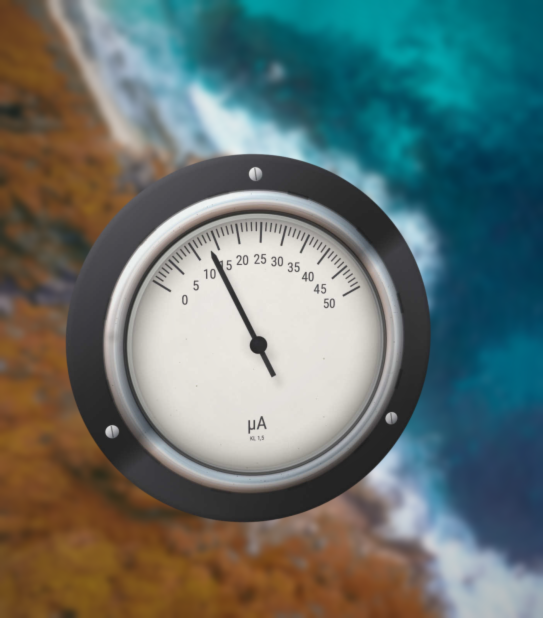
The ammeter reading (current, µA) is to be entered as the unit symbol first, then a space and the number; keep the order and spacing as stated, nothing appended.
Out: µA 13
